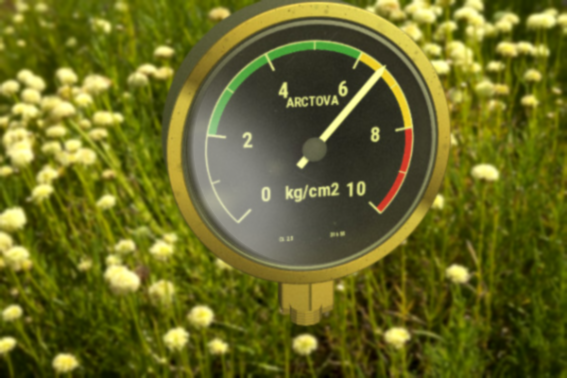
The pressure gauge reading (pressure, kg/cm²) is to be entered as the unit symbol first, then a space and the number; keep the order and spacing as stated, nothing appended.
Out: kg/cm² 6.5
